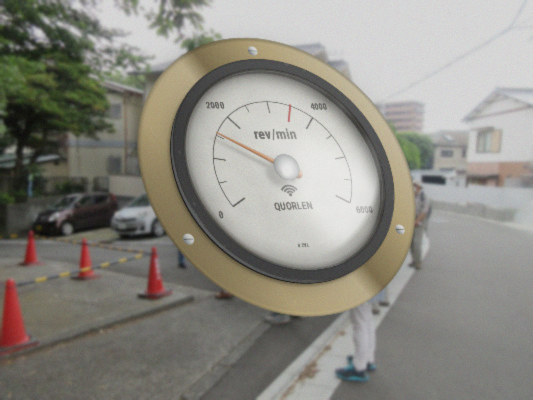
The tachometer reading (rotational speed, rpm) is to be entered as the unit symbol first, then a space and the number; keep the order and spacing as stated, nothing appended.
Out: rpm 1500
